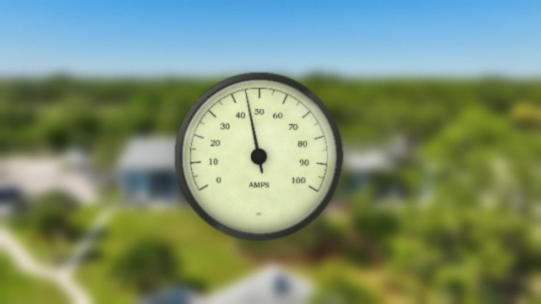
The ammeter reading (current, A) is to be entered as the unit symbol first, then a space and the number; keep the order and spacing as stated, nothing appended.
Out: A 45
